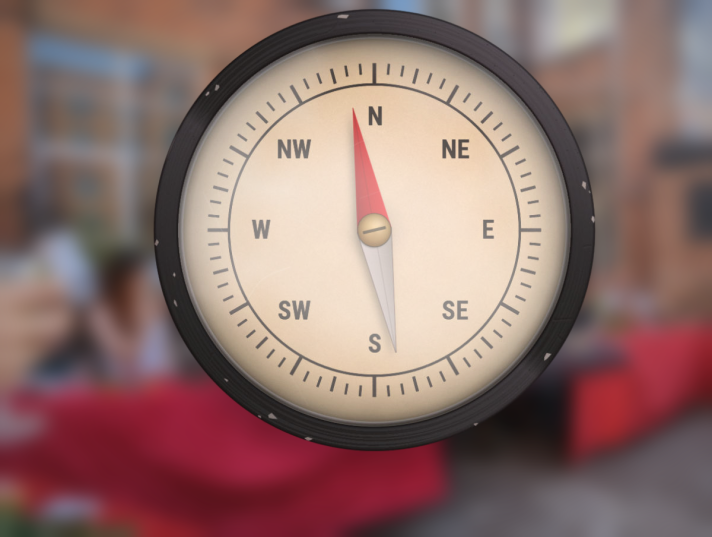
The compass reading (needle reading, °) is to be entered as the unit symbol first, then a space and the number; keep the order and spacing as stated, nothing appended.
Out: ° 350
